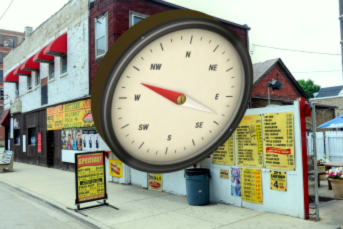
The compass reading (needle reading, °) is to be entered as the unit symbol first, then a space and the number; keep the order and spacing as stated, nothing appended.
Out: ° 290
